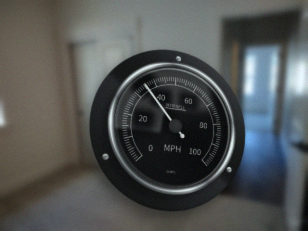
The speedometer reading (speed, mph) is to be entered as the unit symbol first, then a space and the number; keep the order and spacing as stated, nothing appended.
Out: mph 35
